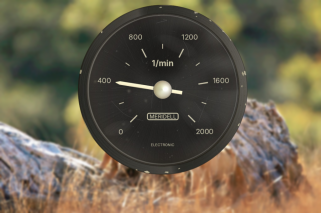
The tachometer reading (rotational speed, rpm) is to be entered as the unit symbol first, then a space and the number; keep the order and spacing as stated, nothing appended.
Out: rpm 400
